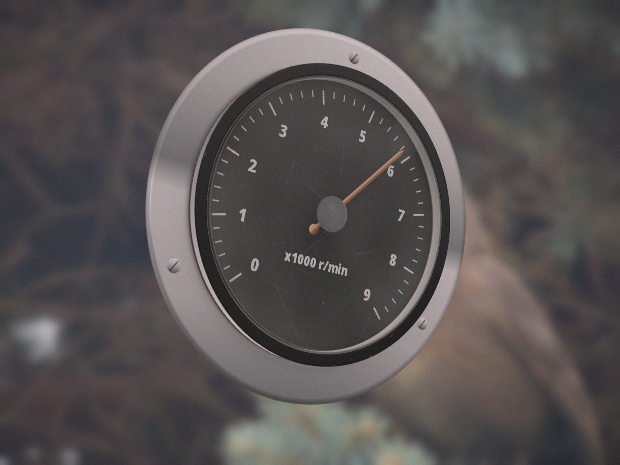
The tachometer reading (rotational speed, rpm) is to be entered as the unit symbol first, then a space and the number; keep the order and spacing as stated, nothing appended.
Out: rpm 5800
